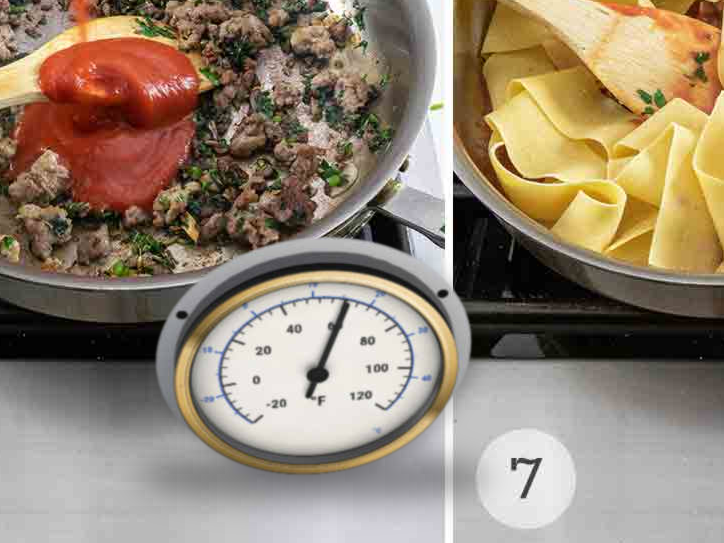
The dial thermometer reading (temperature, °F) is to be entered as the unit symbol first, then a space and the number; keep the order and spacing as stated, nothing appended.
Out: °F 60
